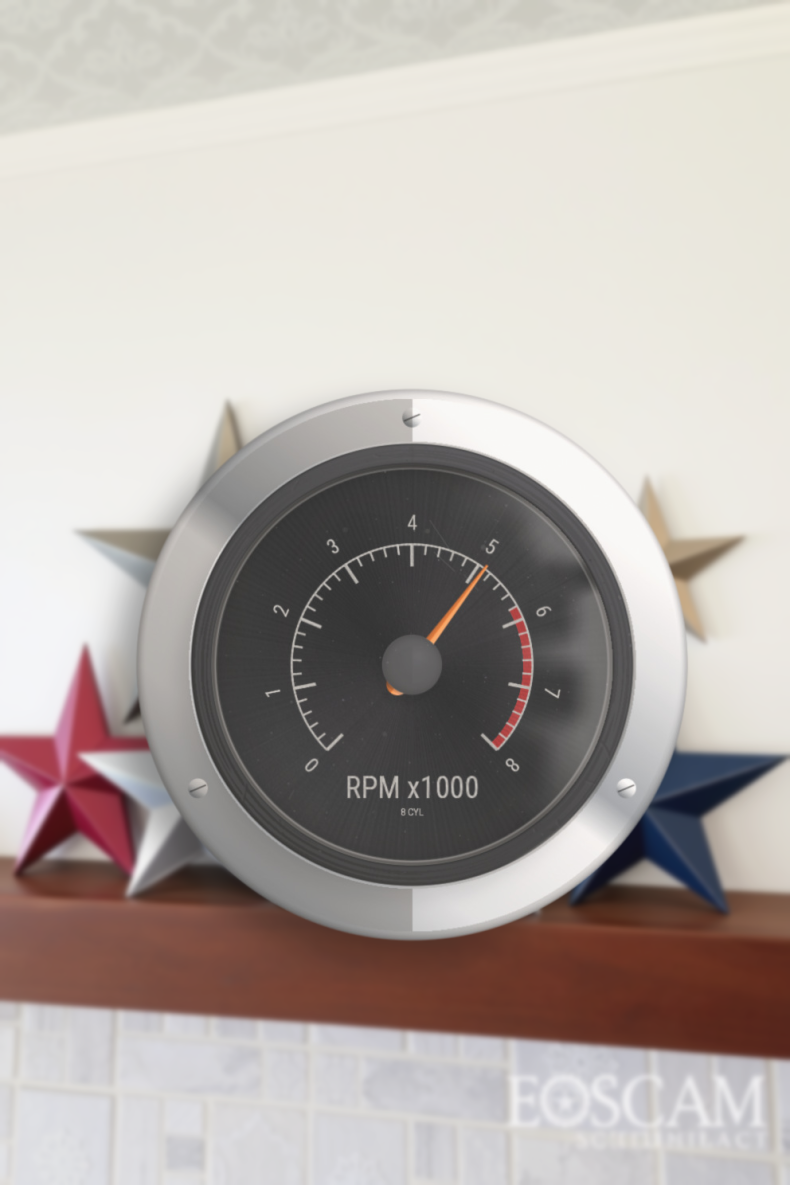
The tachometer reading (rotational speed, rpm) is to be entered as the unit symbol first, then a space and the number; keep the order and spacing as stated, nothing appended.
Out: rpm 5100
